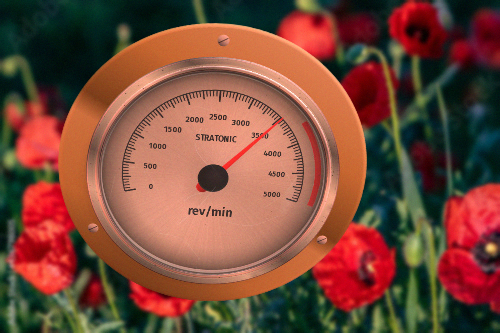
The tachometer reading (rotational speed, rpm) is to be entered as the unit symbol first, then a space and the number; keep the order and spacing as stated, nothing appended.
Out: rpm 3500
